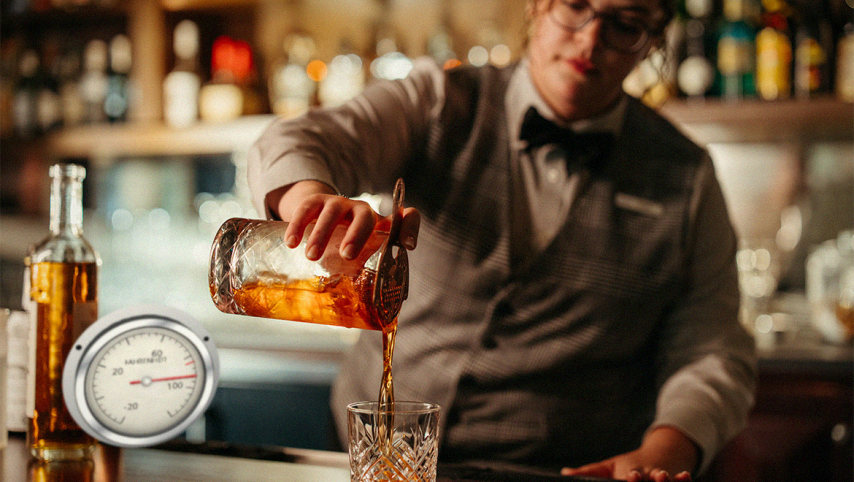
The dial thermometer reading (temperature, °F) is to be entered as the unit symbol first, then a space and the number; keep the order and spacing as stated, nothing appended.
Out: °F 92
